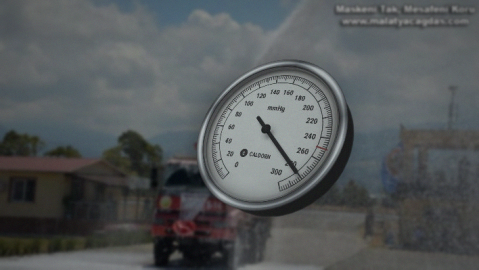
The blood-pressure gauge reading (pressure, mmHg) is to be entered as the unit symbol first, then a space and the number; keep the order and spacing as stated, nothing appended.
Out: mmHg 280
